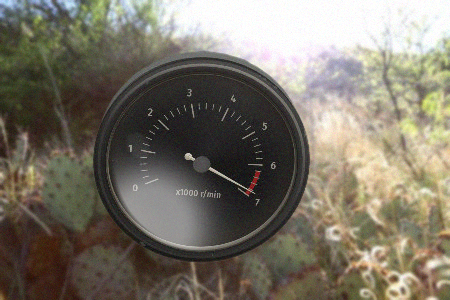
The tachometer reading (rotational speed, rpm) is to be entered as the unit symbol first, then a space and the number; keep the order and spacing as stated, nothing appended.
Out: rpm 6800
